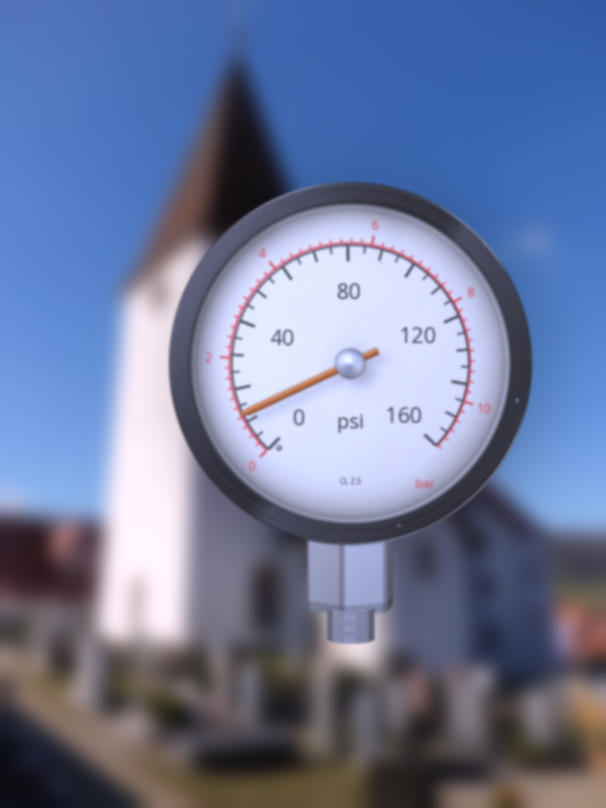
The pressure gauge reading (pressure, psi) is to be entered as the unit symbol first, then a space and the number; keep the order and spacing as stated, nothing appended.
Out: psi 12.5
